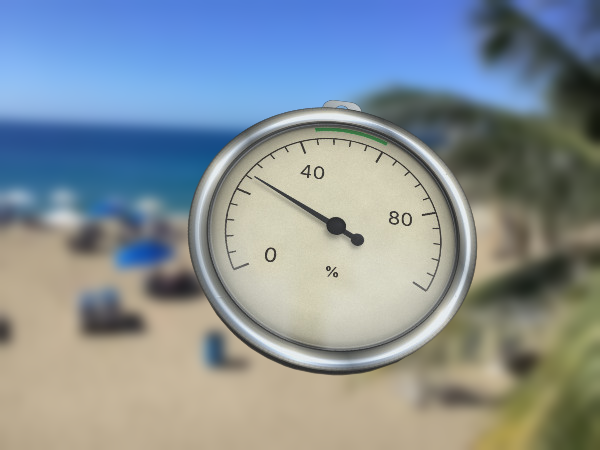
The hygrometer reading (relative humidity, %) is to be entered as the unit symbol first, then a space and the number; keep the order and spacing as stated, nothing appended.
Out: % 24
